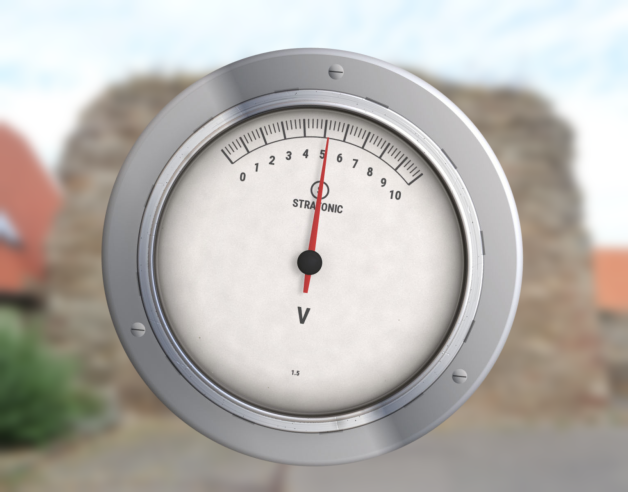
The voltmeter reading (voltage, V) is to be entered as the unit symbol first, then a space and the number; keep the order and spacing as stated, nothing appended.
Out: V 5.2
